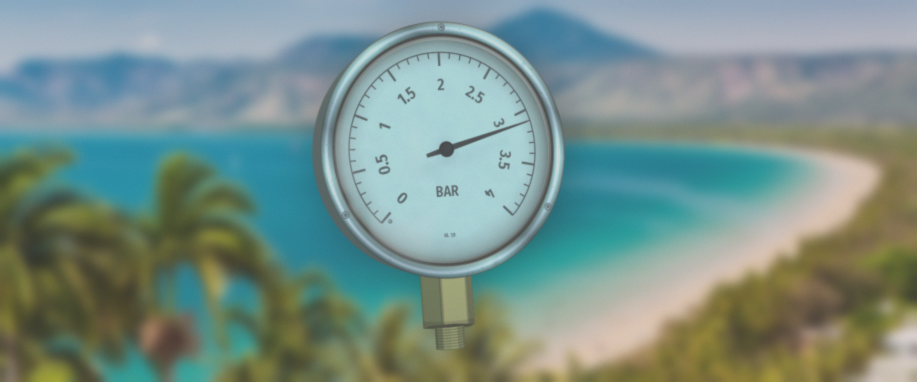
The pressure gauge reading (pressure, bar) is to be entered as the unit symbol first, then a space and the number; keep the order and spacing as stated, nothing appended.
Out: bar 3.1
